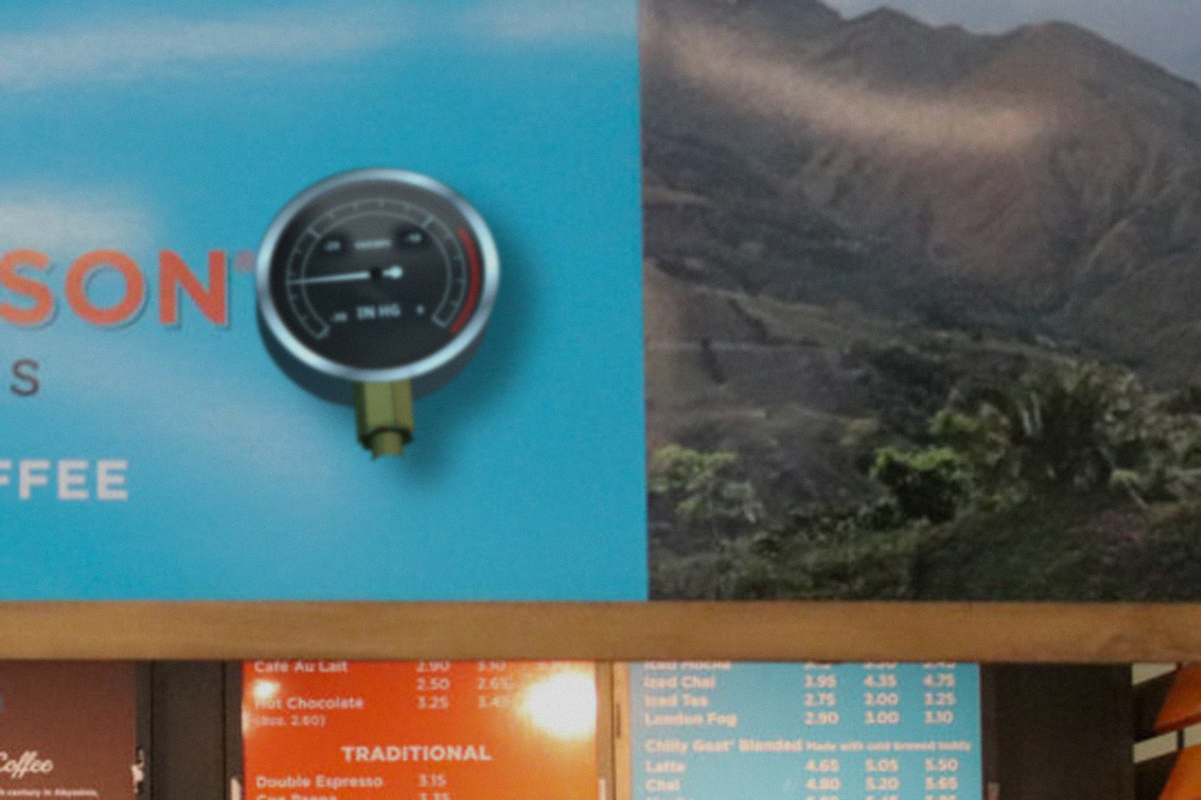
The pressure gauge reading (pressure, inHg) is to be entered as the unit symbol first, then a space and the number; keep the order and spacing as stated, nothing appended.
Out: inHg -25
